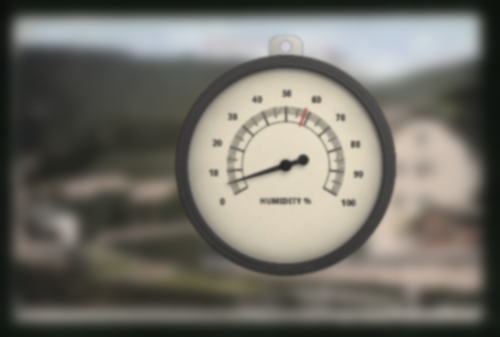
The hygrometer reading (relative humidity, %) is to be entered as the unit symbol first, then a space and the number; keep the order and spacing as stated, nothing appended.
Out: % 5
